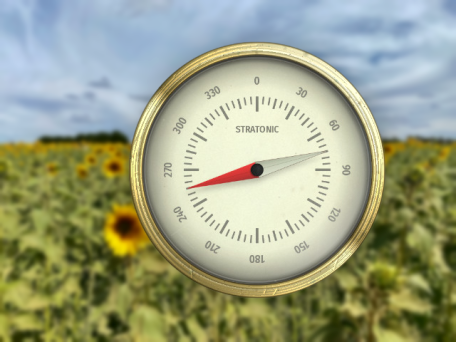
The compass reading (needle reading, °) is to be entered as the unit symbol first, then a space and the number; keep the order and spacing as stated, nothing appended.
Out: ° 255
